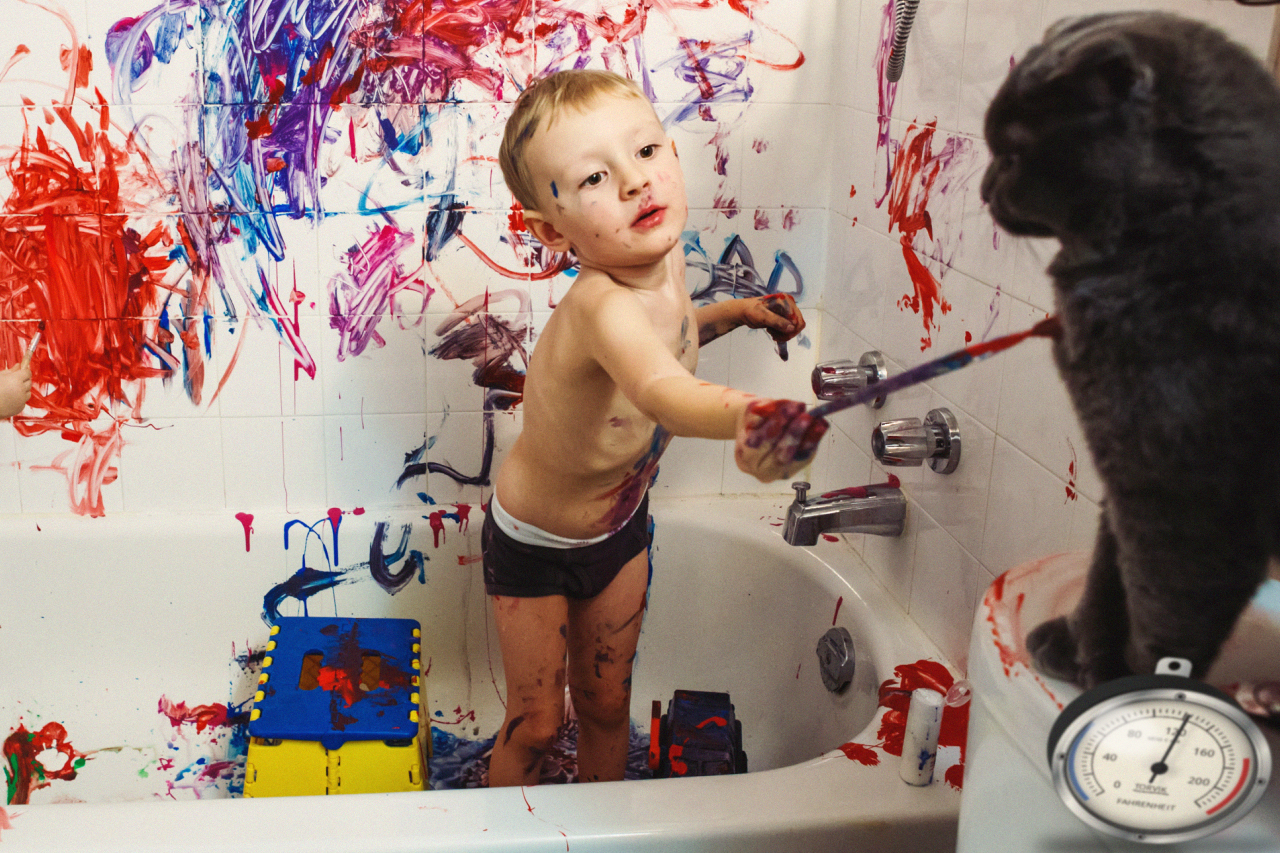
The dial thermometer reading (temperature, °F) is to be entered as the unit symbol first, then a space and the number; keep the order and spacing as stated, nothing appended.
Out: °F 120
